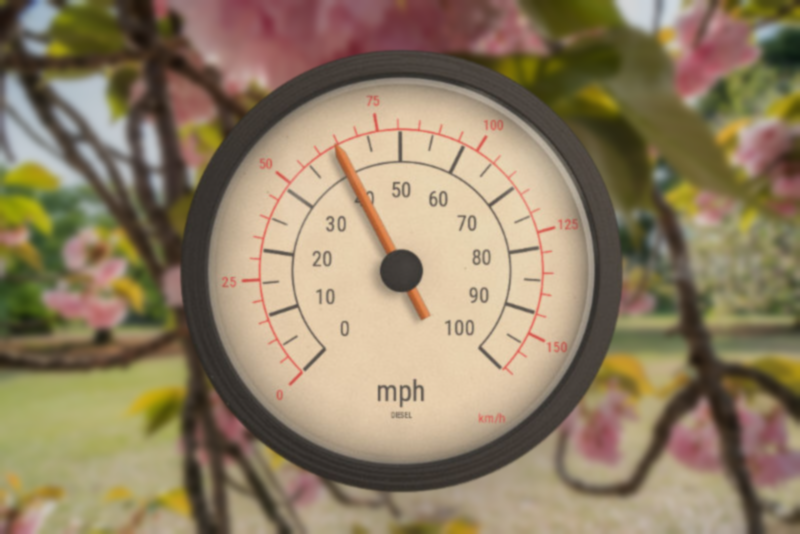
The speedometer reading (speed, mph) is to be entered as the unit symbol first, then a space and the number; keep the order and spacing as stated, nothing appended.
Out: mph 40
